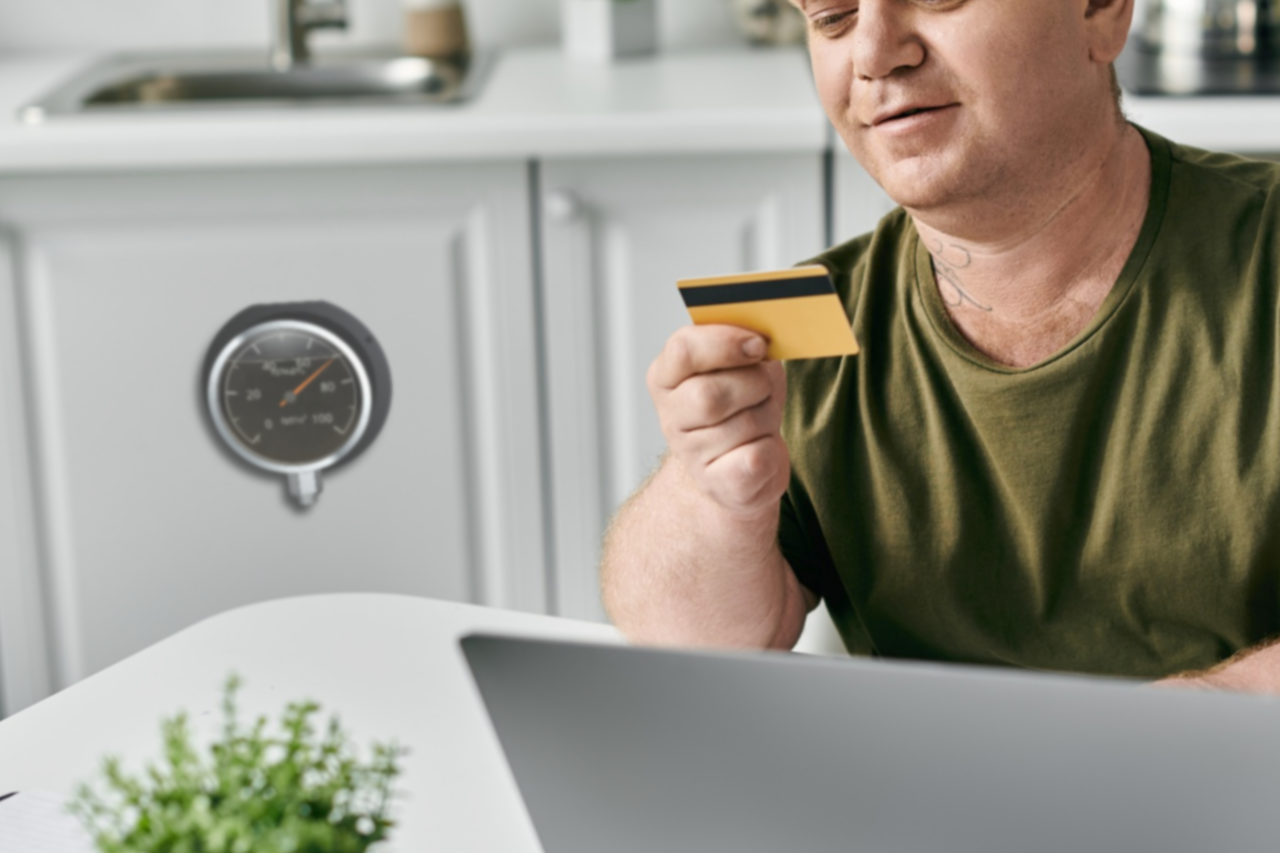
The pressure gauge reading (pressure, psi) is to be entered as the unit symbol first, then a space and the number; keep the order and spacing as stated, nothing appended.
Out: psi 70
